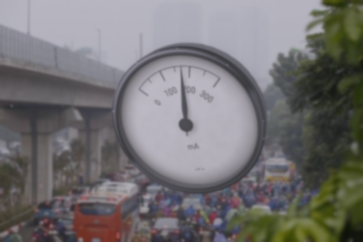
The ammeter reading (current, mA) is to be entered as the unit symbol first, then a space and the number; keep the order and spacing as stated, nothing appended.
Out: mA 175
